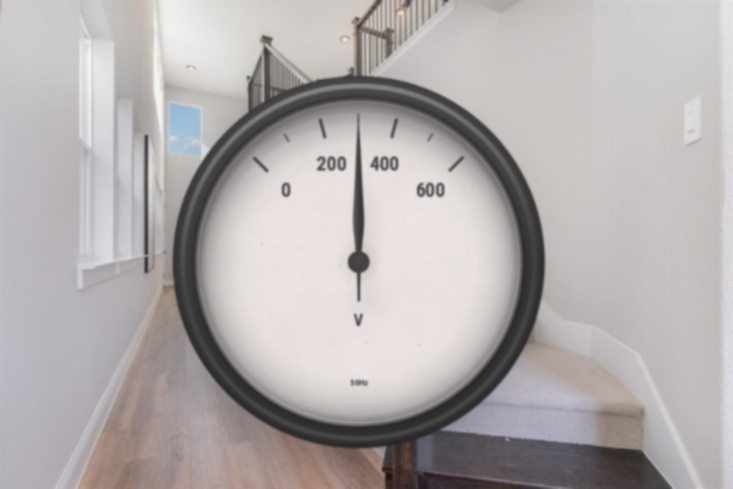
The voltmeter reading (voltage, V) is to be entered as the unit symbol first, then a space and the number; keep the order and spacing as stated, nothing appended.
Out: V 300
